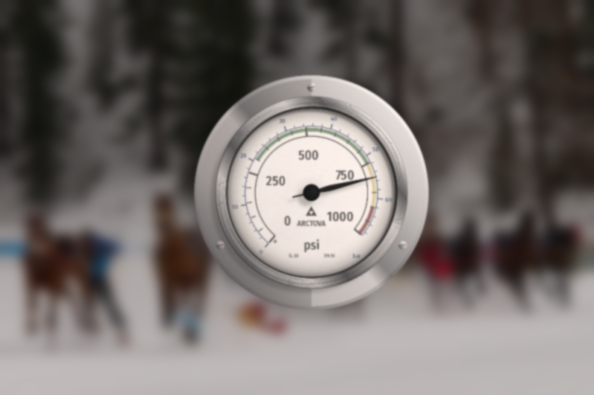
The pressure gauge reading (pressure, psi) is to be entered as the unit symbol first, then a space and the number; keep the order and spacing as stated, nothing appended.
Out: psi 800
